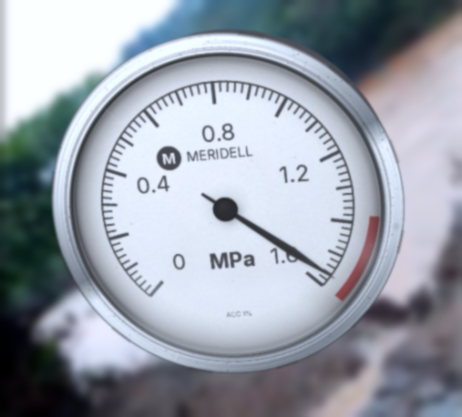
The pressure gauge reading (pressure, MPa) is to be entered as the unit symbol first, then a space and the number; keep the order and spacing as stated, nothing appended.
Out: MPa 1.56
